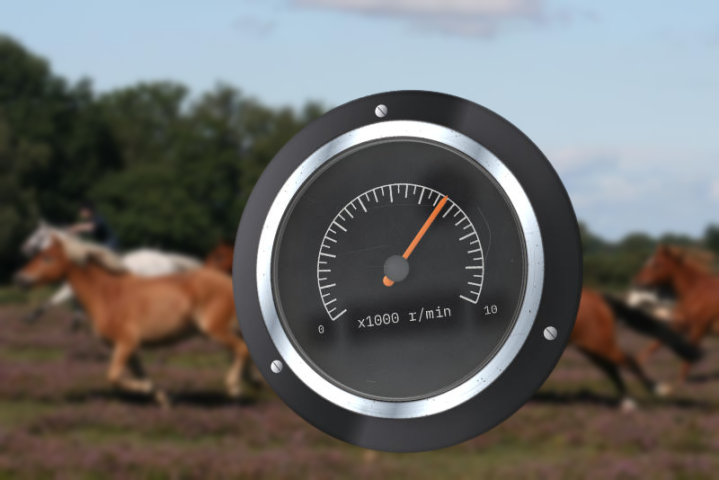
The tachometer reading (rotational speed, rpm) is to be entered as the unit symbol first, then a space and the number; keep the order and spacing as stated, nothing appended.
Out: rpm 6750
